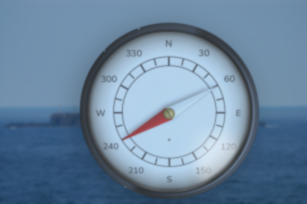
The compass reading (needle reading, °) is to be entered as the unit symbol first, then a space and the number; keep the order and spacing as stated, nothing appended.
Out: ° 240
